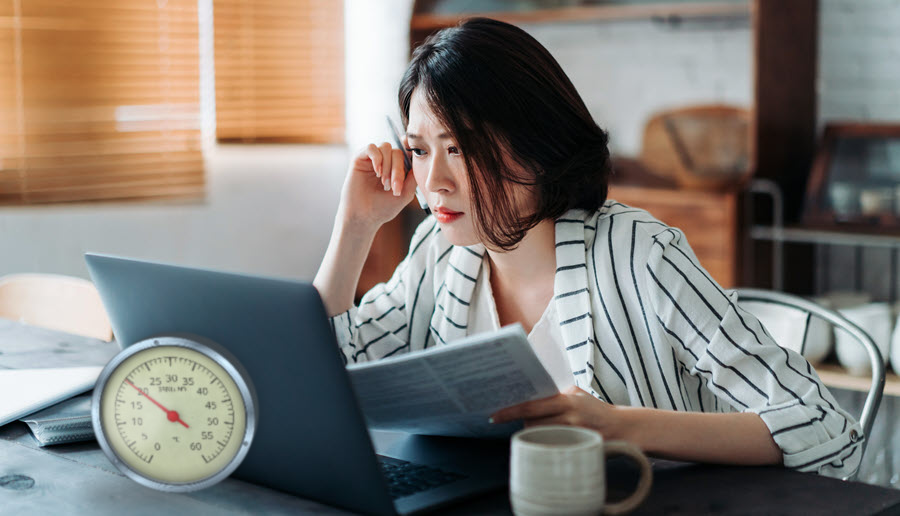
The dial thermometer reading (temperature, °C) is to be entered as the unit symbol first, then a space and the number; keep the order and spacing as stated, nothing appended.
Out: °C 20
